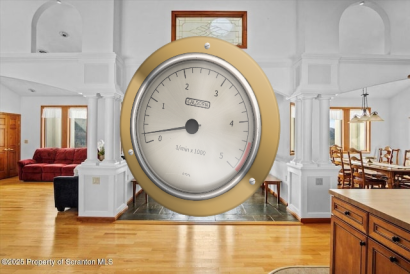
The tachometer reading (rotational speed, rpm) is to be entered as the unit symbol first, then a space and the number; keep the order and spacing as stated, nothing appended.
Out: rpm 200
